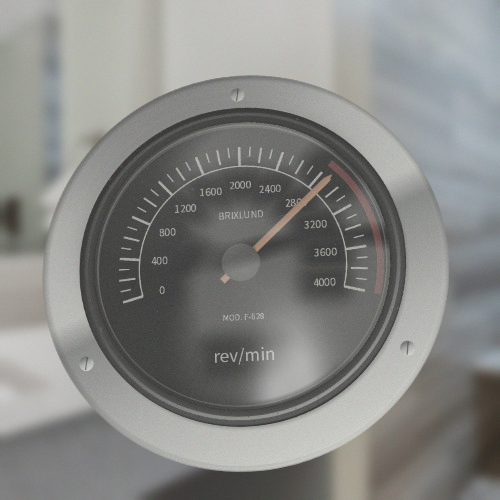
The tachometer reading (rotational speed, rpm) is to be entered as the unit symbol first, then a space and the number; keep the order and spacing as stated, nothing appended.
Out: rpm 2900
